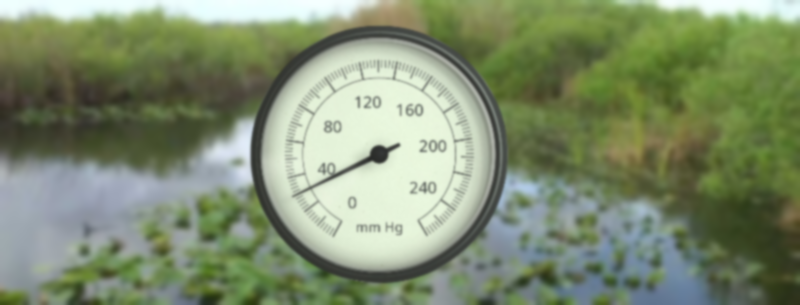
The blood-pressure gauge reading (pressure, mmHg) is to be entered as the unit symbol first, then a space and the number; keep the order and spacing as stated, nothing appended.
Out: mmHg 30
